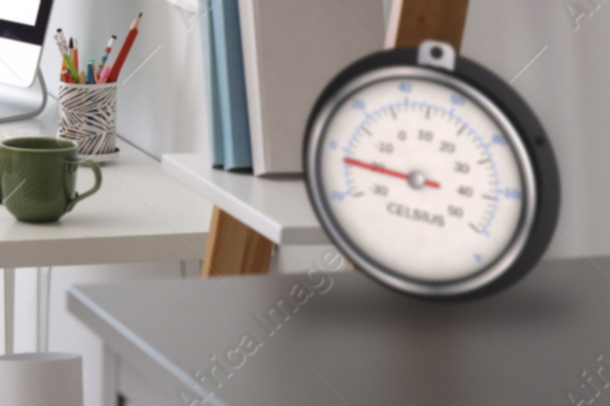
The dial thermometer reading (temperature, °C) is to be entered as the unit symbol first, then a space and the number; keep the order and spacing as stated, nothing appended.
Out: °C -20
